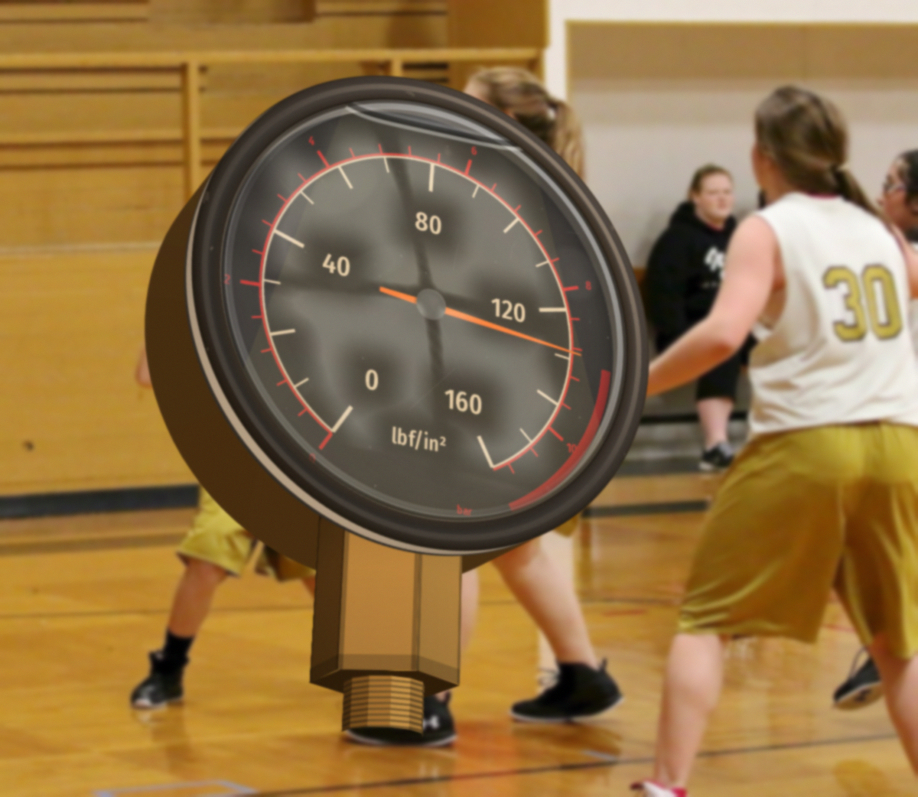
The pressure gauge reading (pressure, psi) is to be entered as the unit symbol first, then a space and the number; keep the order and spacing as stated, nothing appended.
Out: psi 130
